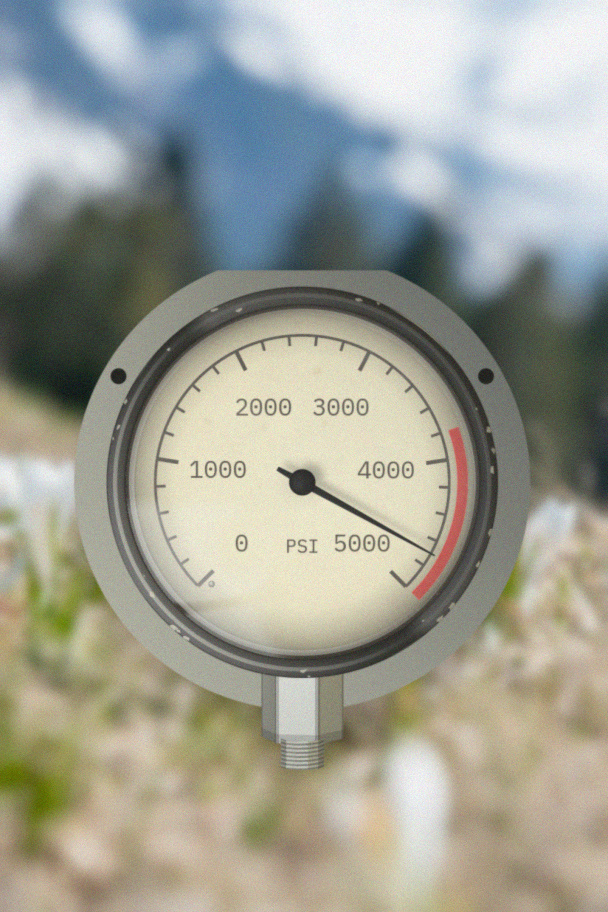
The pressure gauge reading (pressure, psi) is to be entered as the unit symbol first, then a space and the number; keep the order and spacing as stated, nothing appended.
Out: psi 4700
